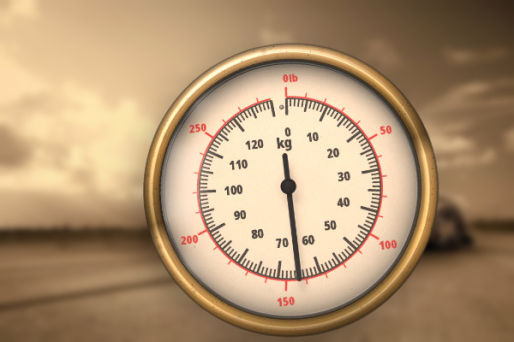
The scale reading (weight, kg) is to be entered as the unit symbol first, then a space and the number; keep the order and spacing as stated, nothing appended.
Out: kg 65
